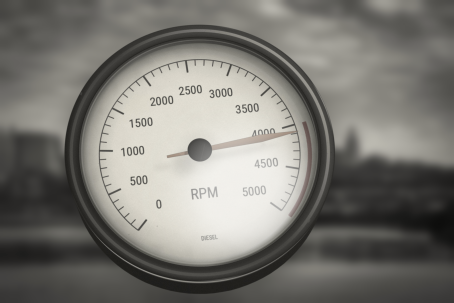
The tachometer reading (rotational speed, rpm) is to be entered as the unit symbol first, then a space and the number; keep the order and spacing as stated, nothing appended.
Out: rpm 4100
